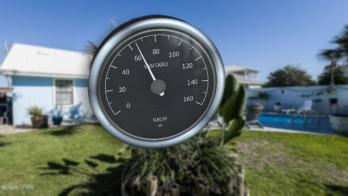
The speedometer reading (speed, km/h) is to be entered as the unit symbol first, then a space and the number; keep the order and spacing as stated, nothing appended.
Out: km/h 65
